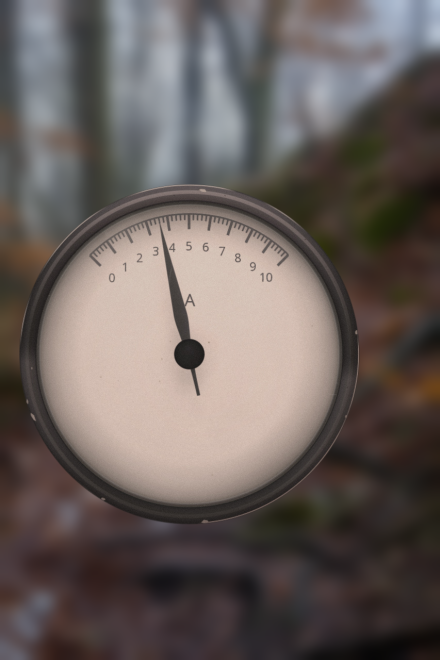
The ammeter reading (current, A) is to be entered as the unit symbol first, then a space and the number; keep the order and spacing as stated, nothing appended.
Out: A 3.6
